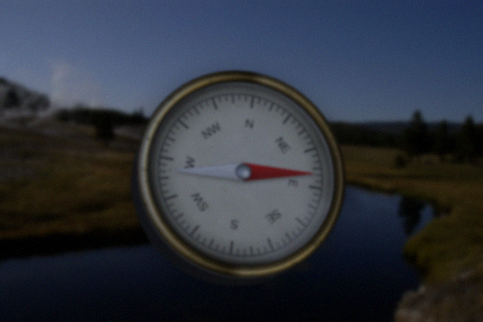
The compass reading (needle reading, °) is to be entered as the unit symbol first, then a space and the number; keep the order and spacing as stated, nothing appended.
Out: ° 80
